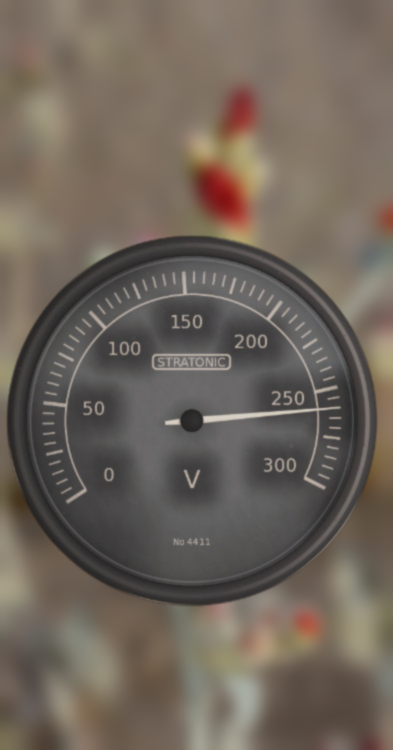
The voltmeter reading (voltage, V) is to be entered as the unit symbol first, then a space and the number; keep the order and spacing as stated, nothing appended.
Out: V 260
